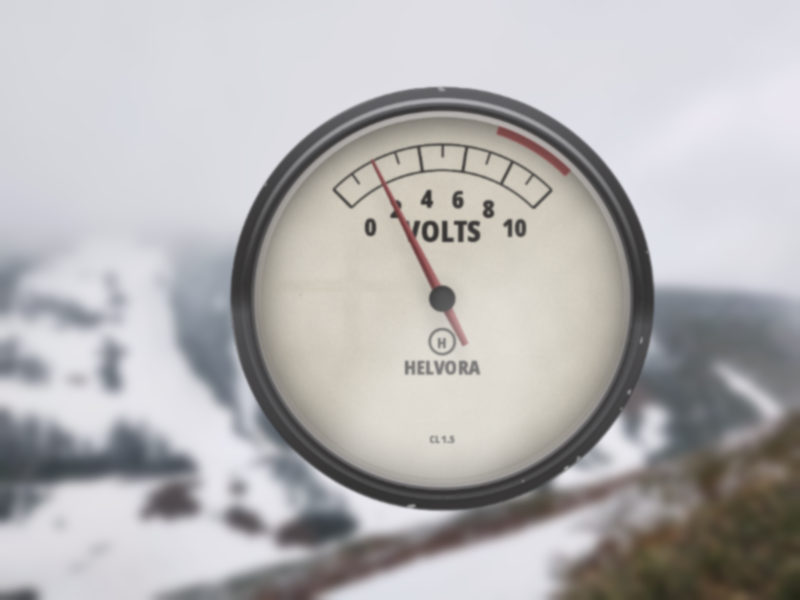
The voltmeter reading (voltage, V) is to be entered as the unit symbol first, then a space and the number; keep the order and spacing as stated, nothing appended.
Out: V 2
